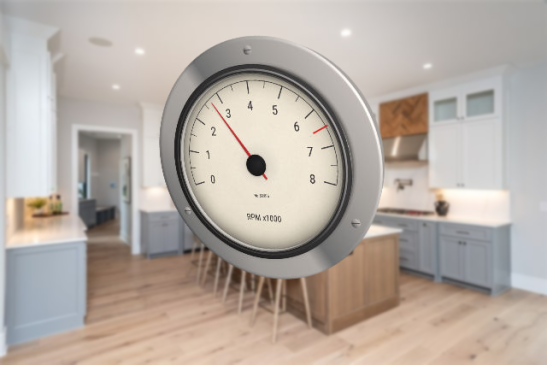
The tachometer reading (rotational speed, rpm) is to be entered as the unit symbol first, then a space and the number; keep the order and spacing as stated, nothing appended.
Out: rpm 2750
